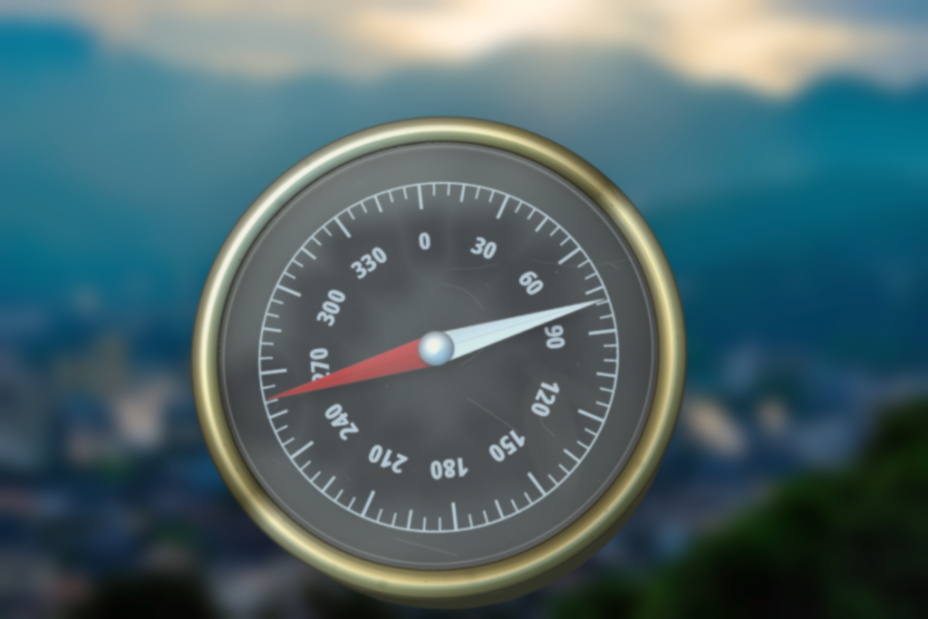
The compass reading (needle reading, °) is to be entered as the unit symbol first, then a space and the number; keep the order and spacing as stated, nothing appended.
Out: ° 260
